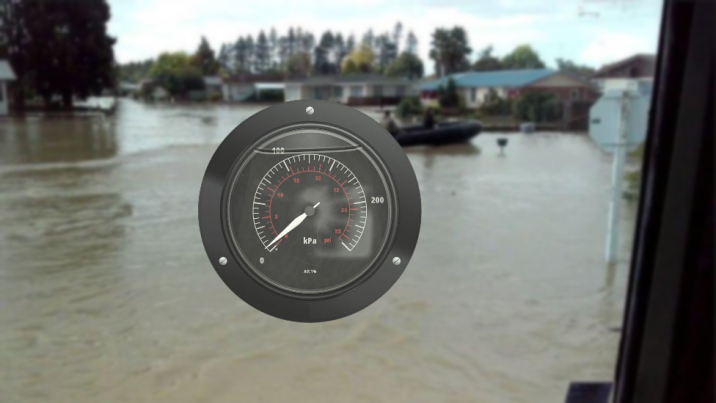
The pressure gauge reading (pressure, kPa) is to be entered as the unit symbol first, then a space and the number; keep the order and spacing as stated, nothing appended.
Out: kPa 5
